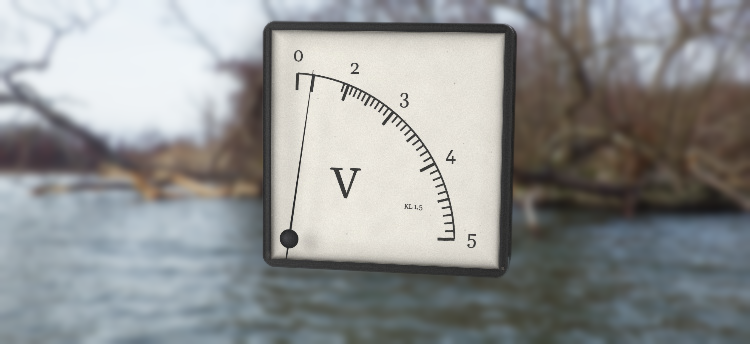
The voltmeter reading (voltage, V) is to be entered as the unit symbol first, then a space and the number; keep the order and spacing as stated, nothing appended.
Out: V 1
